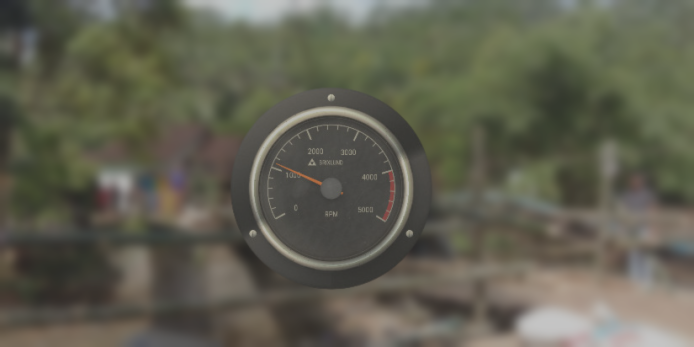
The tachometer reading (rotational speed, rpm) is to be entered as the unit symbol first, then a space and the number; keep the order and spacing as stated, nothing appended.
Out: rpm 1100
